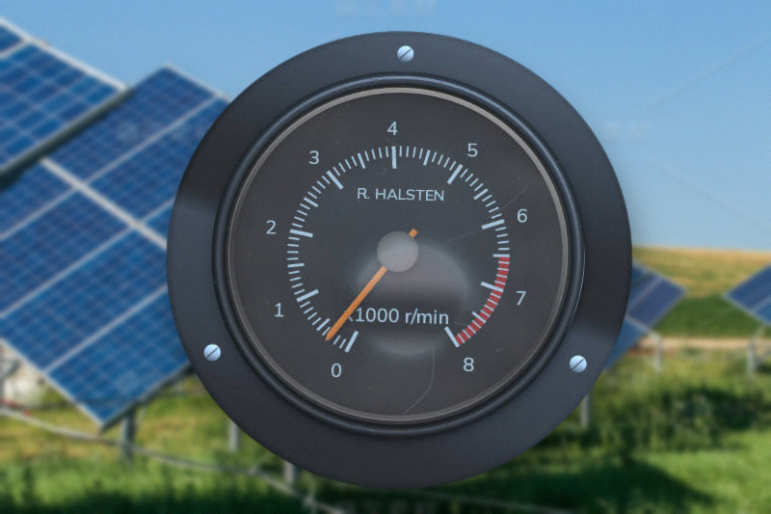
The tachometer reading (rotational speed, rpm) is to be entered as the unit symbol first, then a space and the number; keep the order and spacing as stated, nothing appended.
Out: rpm 300
